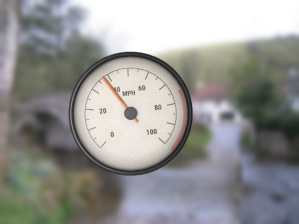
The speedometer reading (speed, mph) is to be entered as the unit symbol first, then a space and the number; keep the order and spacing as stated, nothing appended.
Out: mph 37.5
